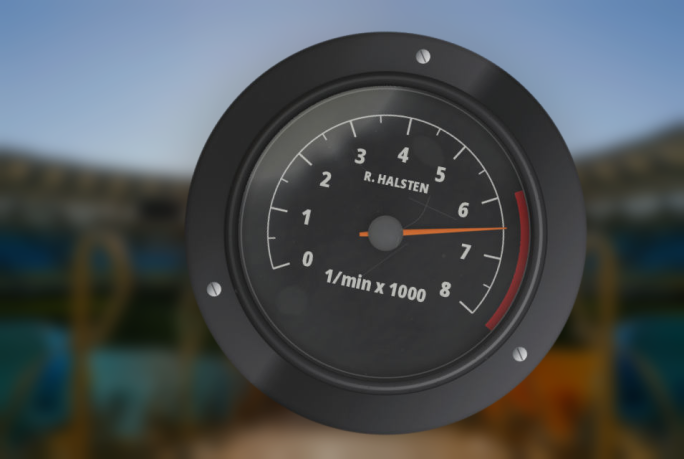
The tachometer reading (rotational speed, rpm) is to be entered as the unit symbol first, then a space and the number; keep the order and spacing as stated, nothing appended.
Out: rpm 6500
